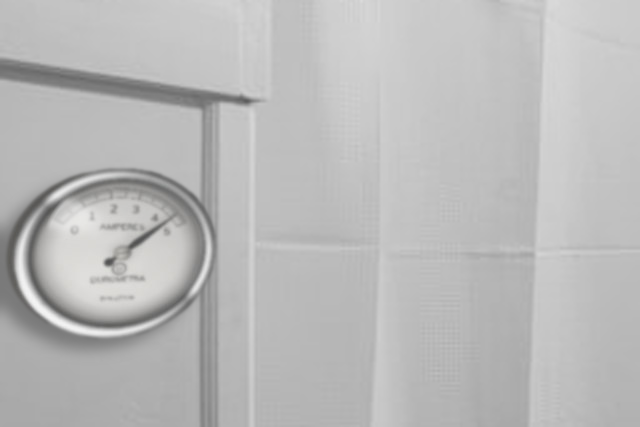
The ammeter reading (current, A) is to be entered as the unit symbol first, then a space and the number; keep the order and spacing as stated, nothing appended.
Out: A 4.5
